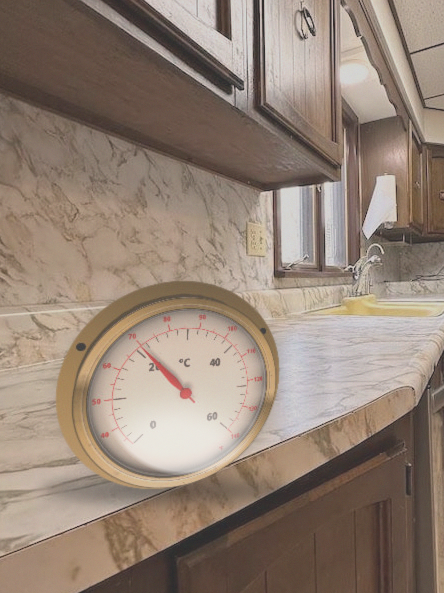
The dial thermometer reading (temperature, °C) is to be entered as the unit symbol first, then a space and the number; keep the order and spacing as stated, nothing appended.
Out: °C 21
